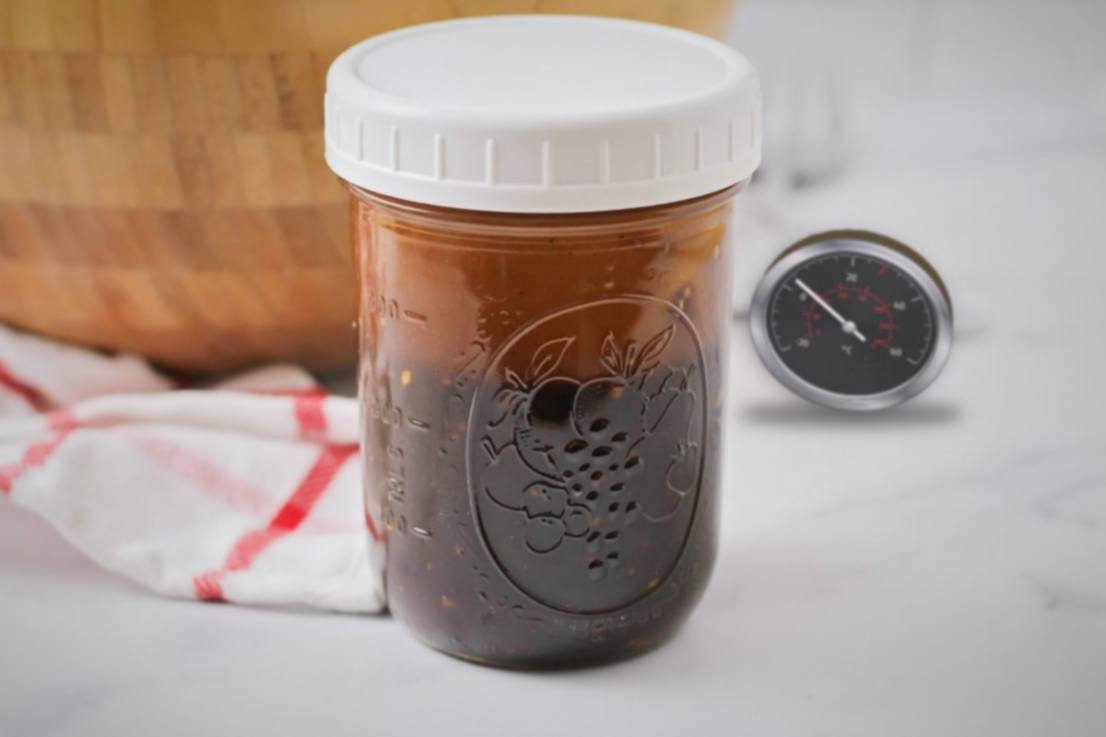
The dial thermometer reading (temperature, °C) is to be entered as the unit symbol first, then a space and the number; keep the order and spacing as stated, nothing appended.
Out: °C 4
